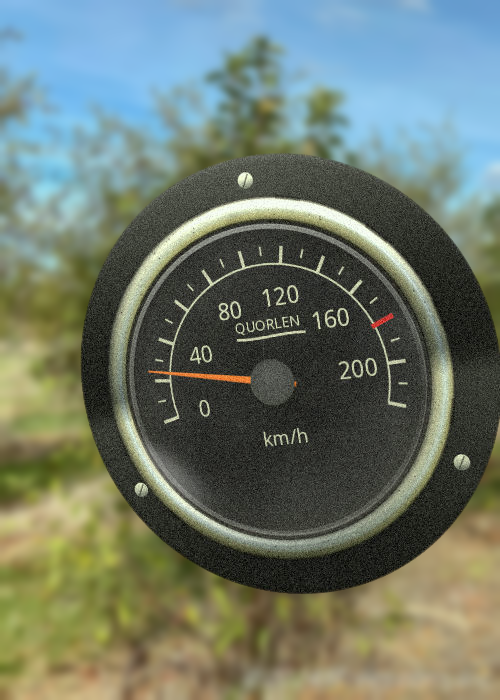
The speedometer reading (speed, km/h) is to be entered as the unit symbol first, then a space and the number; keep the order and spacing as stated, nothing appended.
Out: km/h 25
